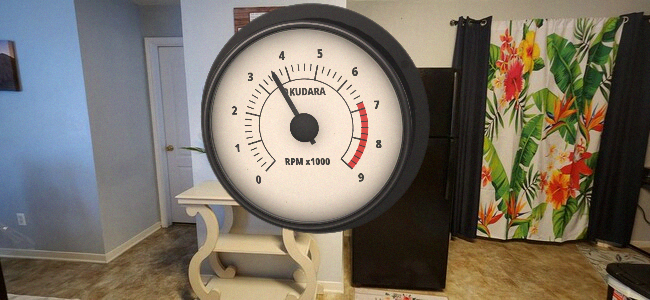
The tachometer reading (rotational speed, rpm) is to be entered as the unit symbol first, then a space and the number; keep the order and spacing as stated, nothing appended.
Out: rpm 3600
